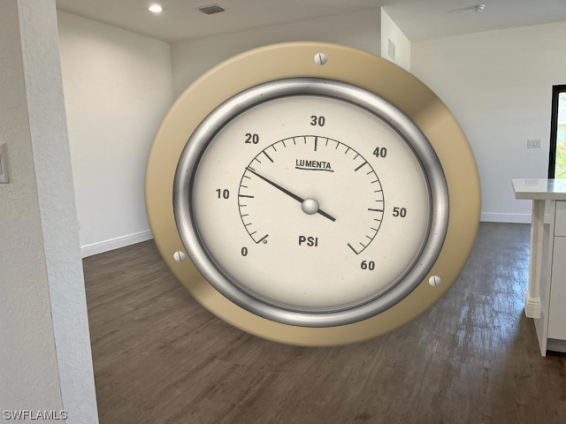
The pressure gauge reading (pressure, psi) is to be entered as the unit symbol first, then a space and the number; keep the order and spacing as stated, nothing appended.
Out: psi 16
